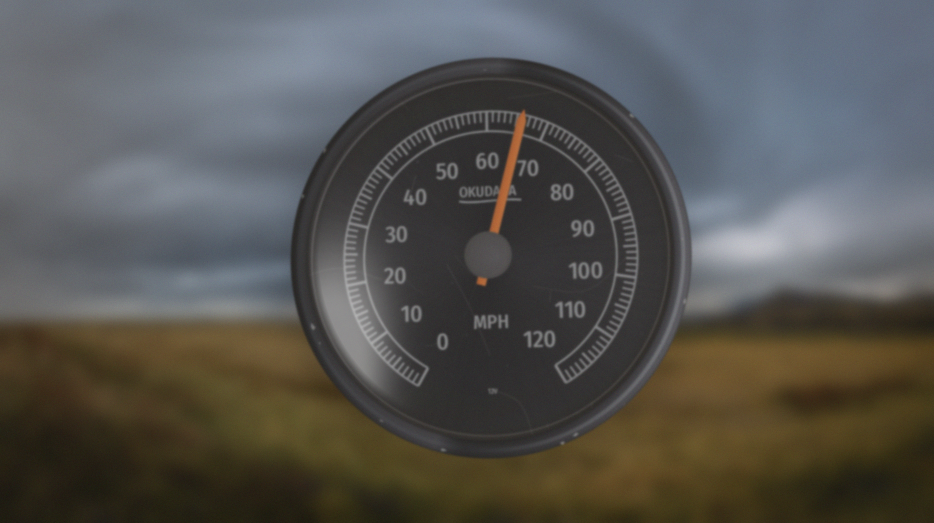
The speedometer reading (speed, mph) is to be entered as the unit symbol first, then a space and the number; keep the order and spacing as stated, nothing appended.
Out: mph 66
